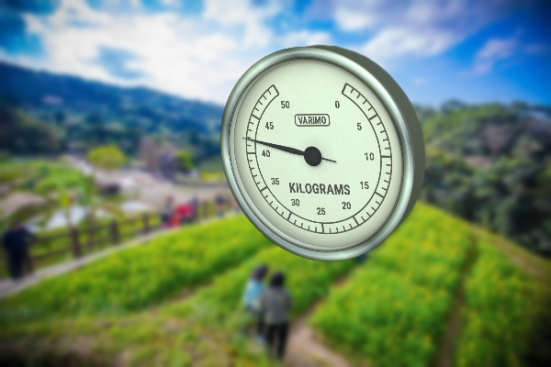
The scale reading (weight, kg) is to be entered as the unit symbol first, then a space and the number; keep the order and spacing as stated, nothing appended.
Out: kg 42
